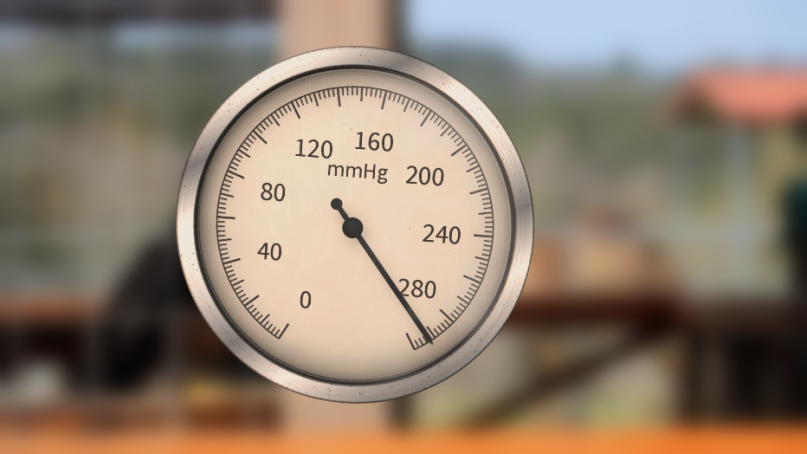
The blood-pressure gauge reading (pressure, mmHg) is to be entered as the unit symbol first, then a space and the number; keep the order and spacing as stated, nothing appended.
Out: mmHg 292
